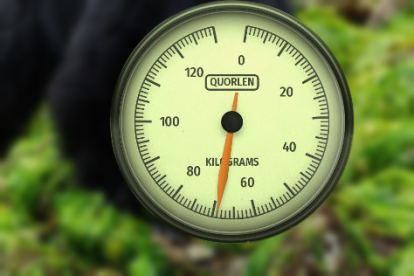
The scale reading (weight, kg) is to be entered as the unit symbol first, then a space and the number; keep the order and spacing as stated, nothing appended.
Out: kg 69
